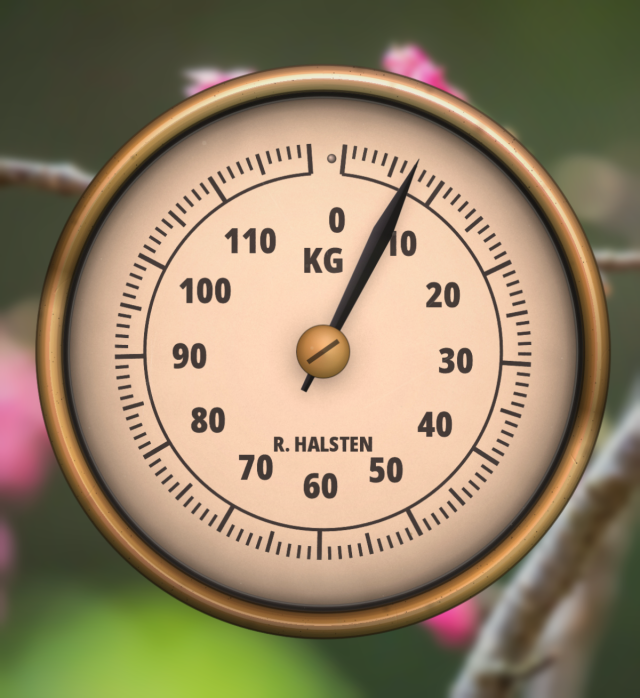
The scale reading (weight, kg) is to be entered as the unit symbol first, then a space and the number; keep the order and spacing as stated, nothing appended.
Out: kg 7
